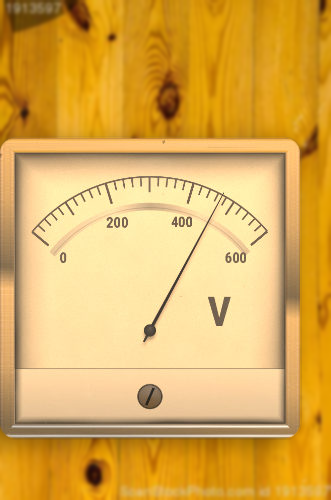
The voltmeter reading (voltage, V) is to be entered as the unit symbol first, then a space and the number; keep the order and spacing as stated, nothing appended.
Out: V 470
